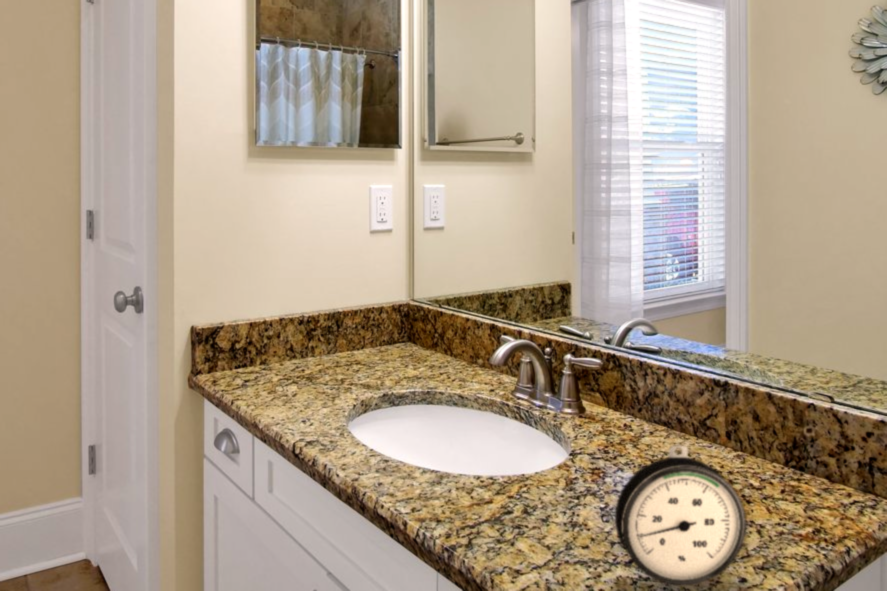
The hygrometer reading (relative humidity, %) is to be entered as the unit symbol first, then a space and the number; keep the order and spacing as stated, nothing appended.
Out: % 10
